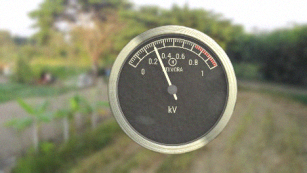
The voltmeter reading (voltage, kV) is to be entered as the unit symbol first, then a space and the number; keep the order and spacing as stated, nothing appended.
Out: kV 0.3
